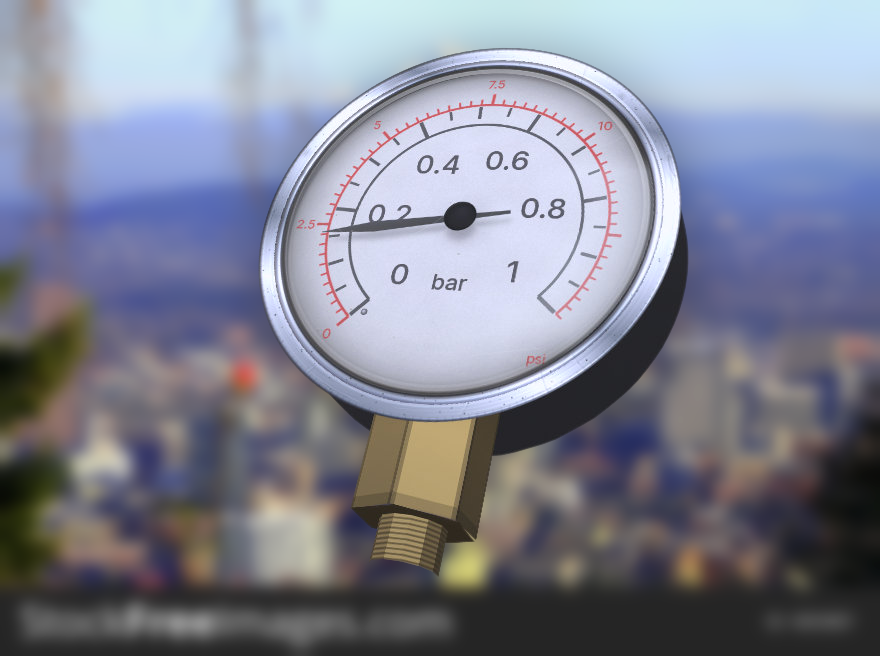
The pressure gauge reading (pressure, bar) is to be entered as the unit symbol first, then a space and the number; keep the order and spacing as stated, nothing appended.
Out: bar 0.15
